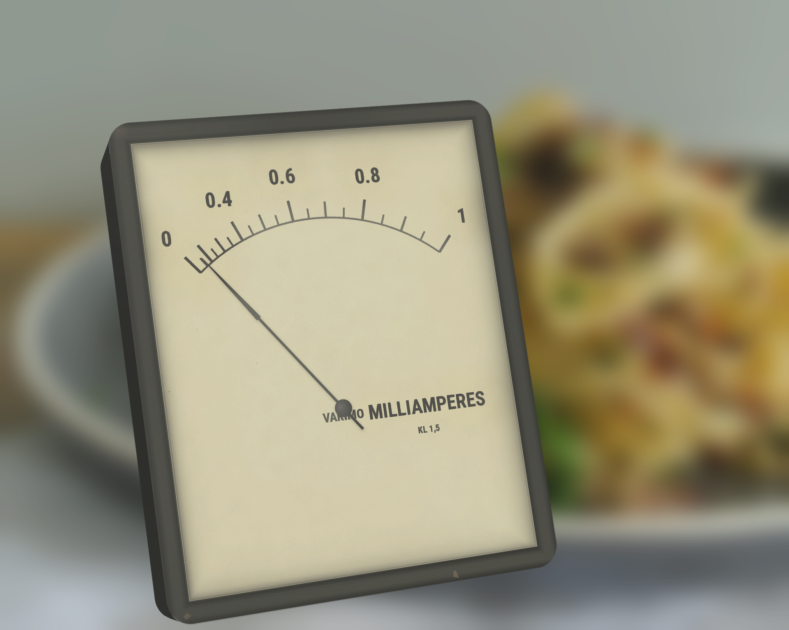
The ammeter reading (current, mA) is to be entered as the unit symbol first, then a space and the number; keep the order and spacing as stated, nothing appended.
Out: mA 0.15
